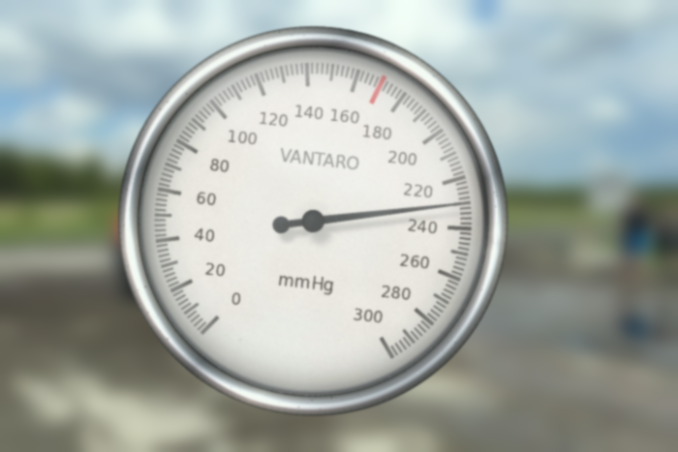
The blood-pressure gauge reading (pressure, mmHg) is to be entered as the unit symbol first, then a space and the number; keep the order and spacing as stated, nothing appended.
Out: mmHg 230
